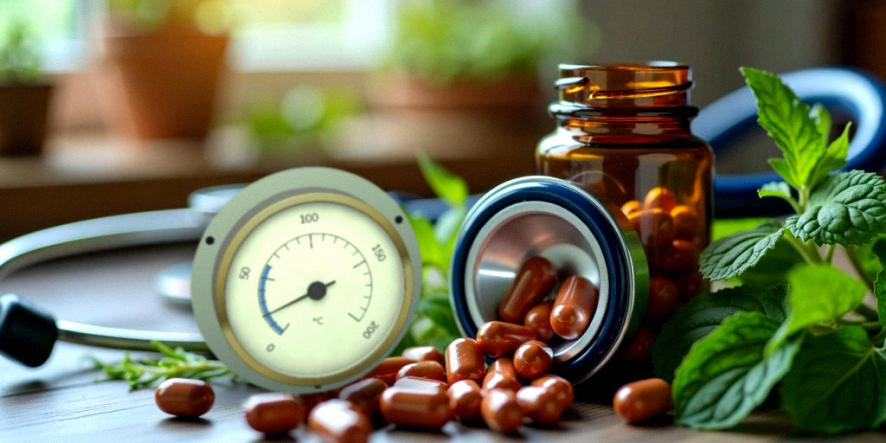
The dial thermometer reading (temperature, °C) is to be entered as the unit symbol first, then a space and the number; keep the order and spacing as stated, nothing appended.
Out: °C 20
